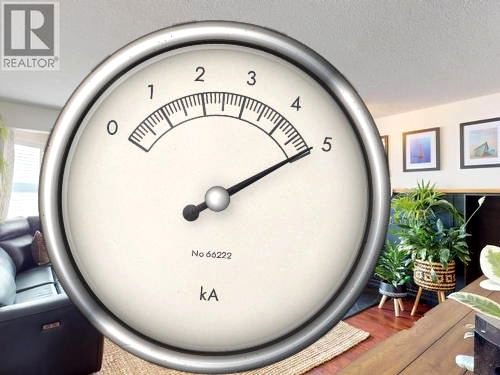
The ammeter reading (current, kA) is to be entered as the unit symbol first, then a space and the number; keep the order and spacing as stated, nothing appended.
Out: kA 4.9
